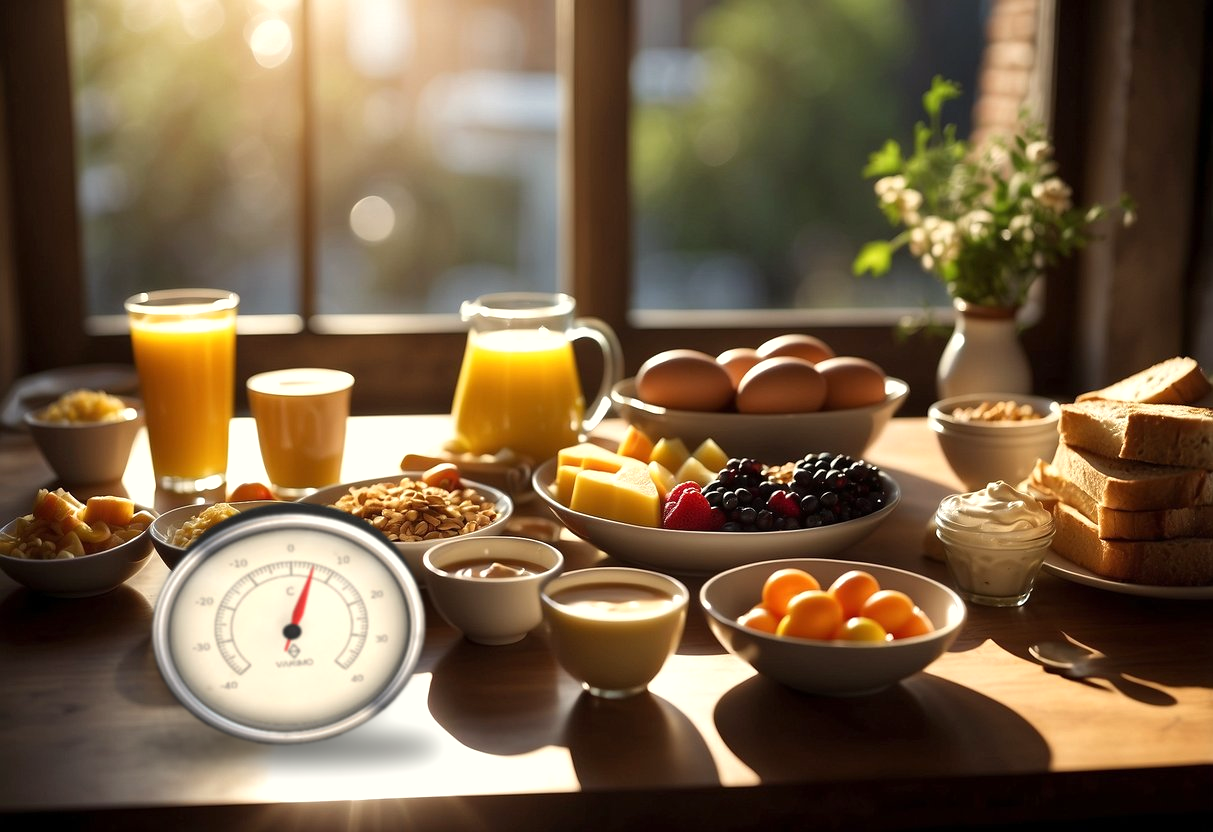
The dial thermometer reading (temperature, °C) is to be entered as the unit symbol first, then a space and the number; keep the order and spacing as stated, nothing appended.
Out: °C 5
